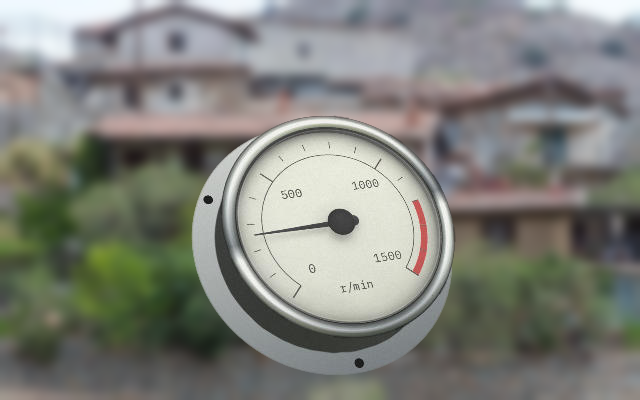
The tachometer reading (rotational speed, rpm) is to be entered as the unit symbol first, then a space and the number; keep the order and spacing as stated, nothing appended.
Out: rpm 250
